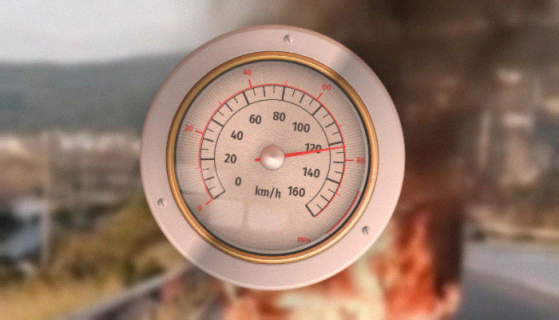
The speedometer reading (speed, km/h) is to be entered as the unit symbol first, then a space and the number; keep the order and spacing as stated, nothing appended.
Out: km/h 122.5
